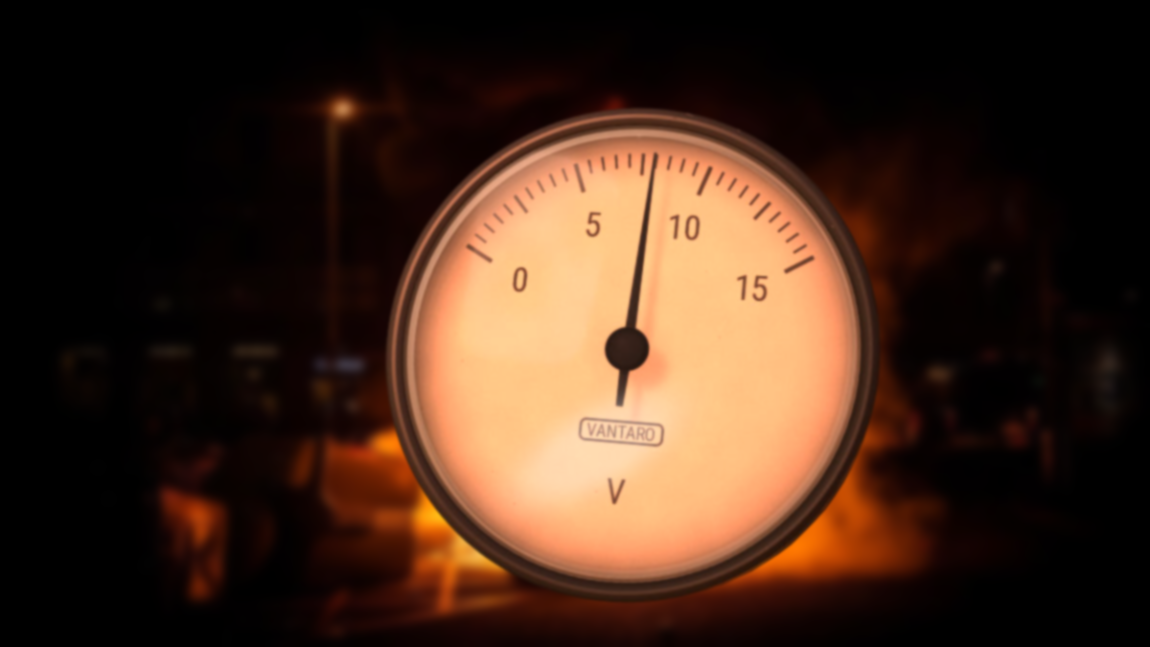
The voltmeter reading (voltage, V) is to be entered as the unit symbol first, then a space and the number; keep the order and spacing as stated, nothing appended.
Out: V 8
